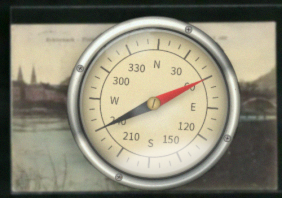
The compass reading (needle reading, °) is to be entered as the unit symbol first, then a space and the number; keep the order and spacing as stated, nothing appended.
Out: ° 60
